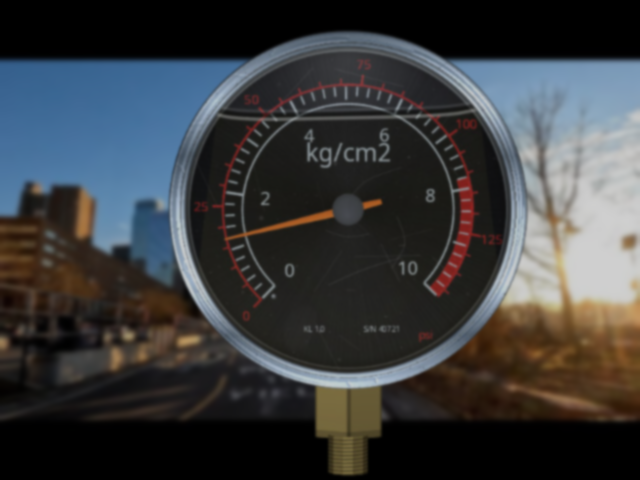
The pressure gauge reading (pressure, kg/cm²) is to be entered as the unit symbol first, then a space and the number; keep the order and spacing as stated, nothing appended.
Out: kg/cm² 1.2
